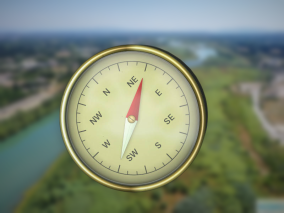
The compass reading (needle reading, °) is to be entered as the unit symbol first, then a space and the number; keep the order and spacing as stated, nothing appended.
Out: ° 60
